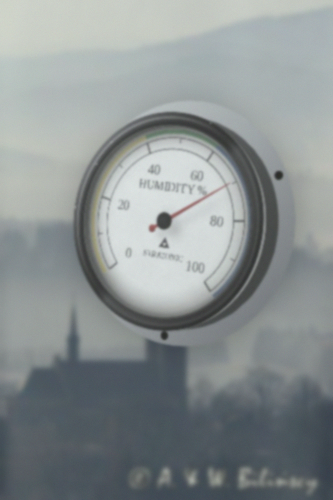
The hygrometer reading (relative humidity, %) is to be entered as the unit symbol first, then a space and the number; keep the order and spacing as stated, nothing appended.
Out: % 70
